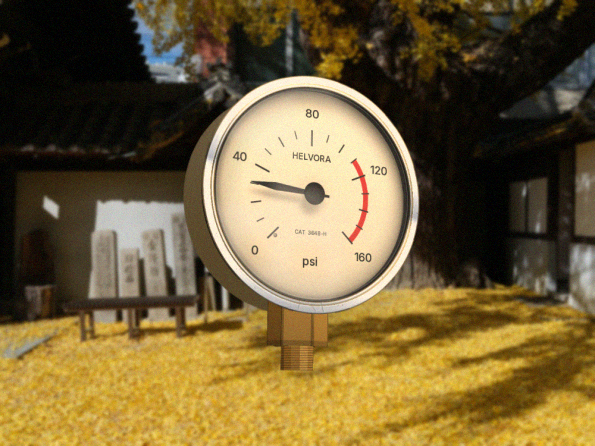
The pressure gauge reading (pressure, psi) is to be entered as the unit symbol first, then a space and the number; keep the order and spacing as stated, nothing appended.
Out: psi 30
